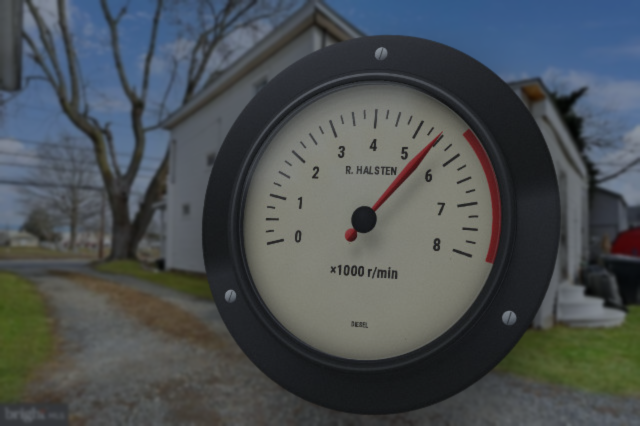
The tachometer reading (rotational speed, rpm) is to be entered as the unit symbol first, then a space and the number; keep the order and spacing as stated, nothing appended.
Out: rpm 5500
